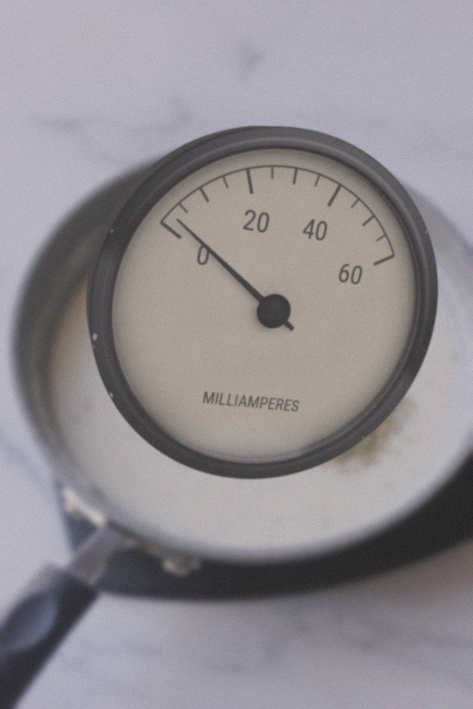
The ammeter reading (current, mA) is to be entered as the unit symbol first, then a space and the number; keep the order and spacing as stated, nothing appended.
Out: mA 2.5
